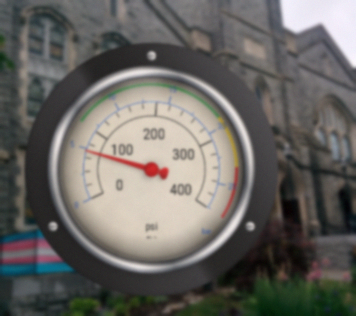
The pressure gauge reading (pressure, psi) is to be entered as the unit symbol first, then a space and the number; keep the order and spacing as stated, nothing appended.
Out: psi 70
